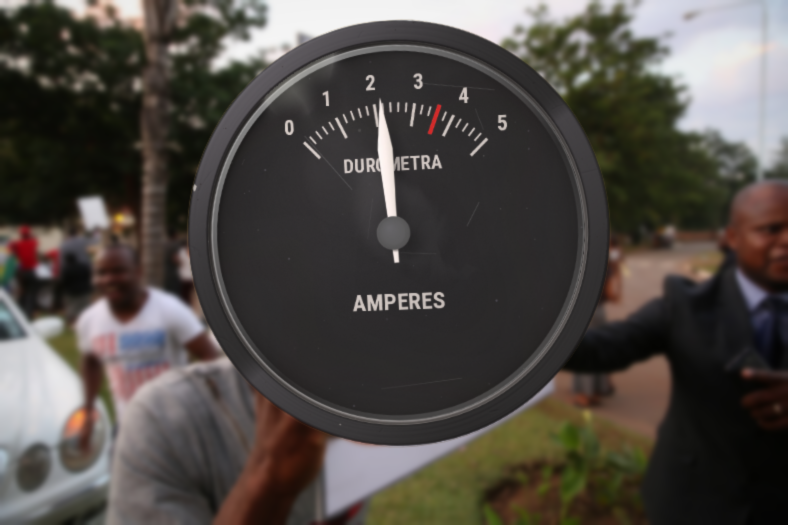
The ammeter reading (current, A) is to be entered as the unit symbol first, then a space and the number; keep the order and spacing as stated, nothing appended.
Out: A 2.2
